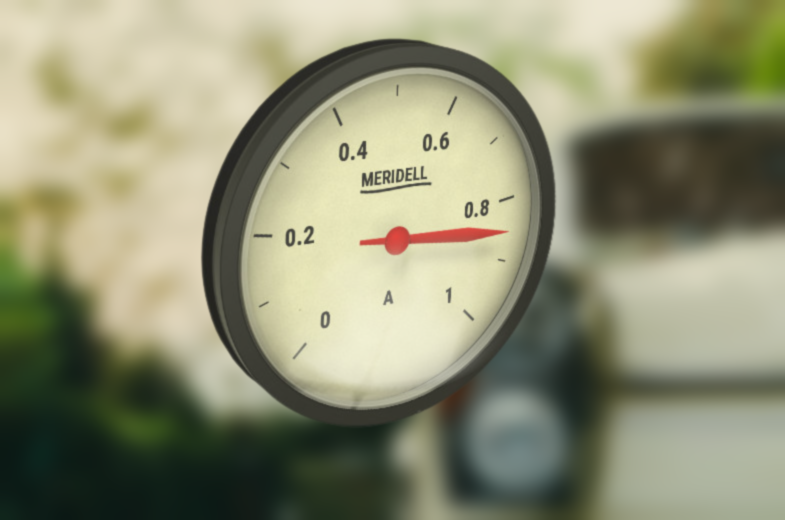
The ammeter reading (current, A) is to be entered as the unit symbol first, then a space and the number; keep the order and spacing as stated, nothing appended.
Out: A 0.85
